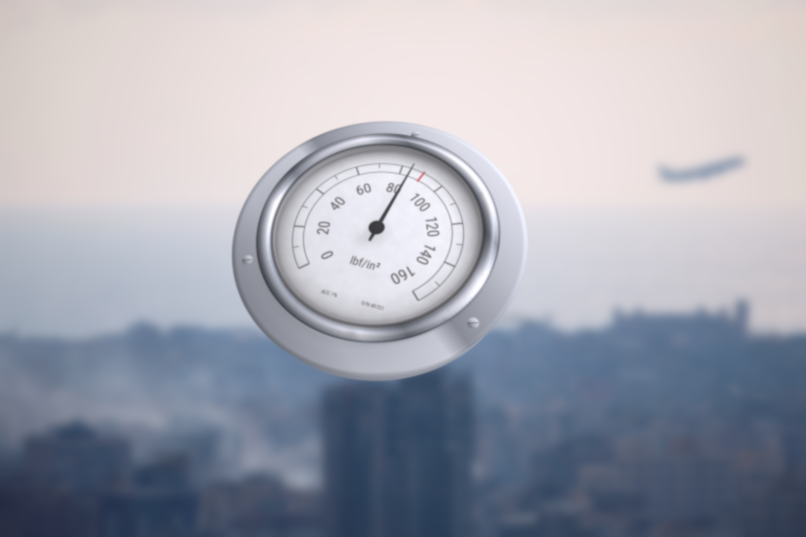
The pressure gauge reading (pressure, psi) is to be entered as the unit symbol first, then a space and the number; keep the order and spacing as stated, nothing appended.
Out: psi 85
